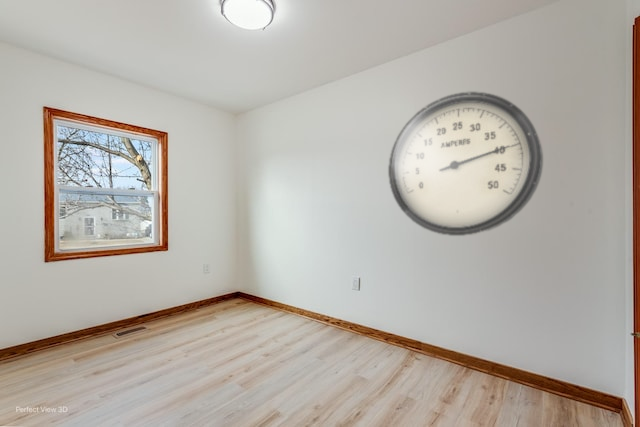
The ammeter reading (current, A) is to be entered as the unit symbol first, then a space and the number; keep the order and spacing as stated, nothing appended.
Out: A 40
